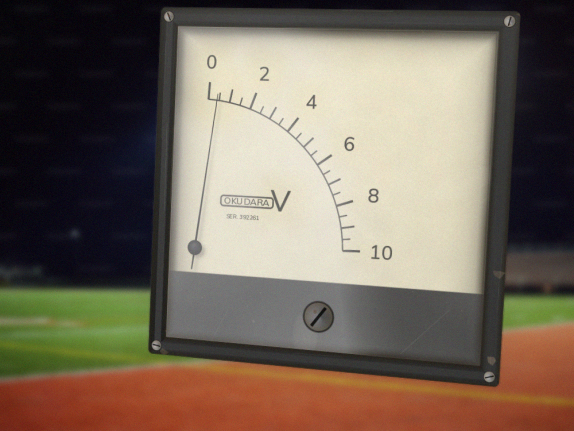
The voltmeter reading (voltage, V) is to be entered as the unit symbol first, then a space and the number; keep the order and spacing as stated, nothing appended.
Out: V 0.5
